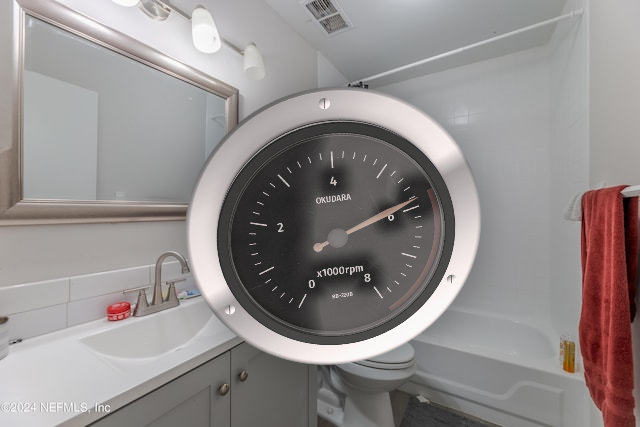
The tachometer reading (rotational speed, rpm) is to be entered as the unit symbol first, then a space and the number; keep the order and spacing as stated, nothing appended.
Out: rpm 5800
